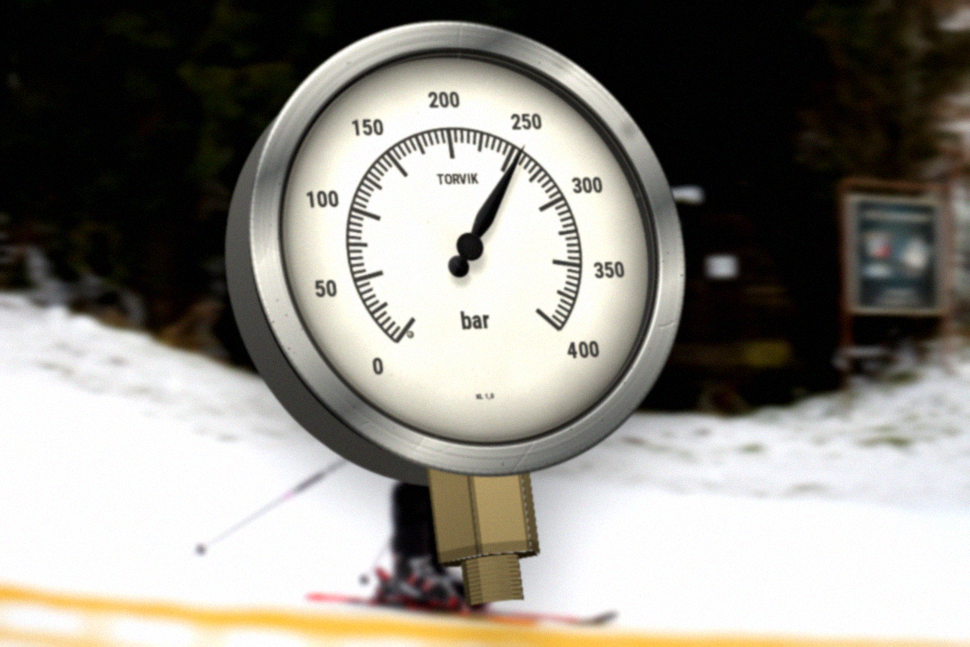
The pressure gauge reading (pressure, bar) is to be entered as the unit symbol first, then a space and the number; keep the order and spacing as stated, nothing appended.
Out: bar 255
